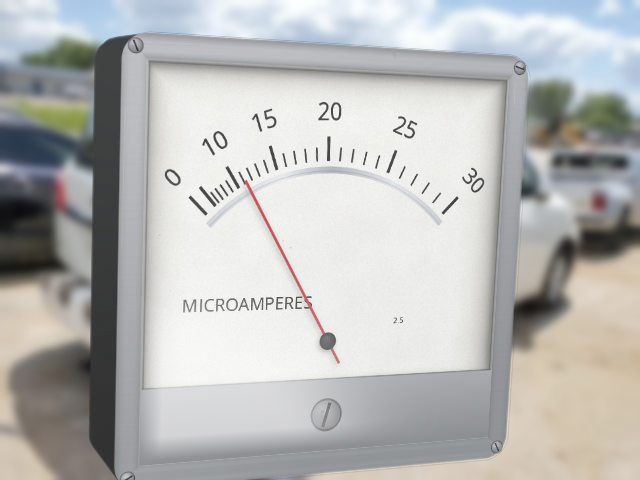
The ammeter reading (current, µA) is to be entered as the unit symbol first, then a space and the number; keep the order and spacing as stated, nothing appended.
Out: µA 11
